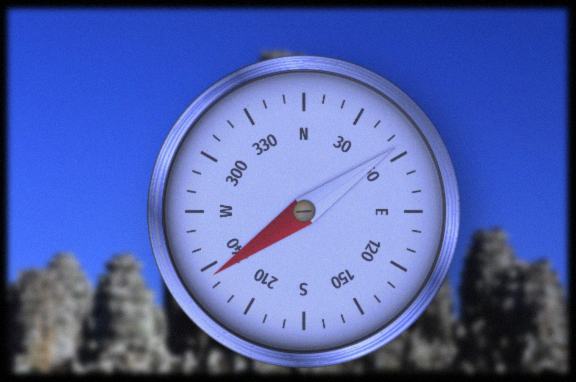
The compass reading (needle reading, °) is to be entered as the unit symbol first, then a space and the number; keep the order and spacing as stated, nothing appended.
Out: ° 235
